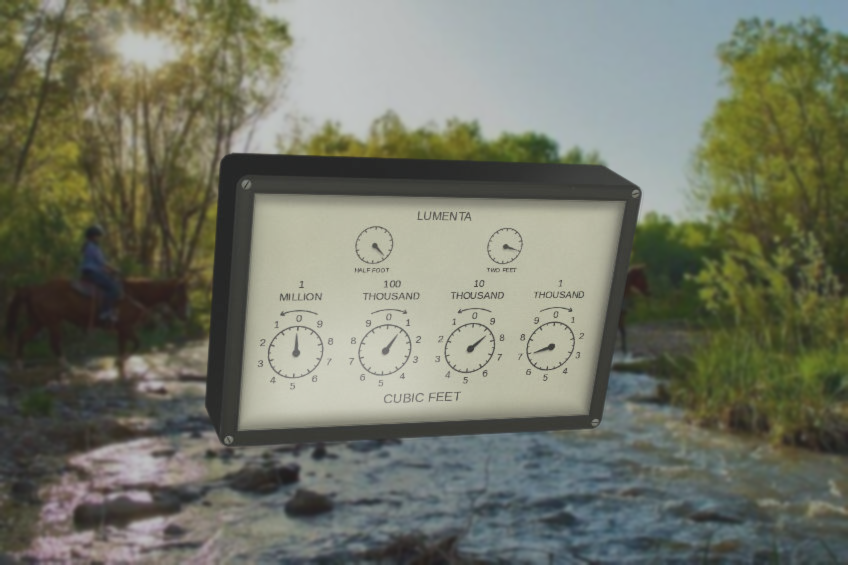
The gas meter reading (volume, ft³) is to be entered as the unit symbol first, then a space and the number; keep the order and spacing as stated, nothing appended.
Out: ft³ 8700
